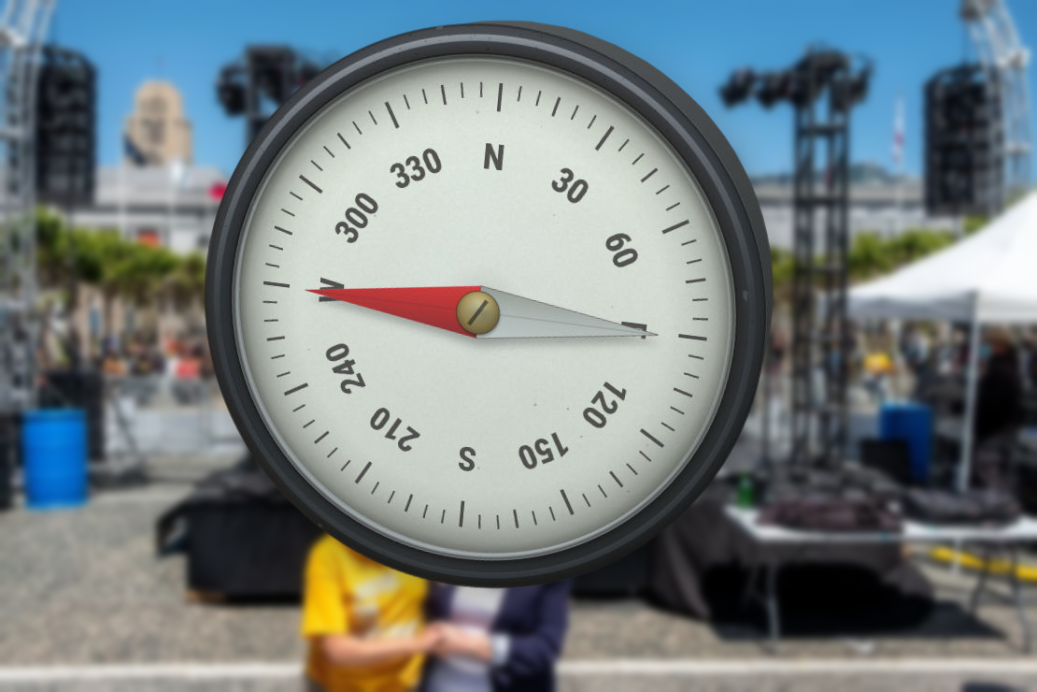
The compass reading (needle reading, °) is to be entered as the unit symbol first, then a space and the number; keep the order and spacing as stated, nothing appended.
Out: ° 270
